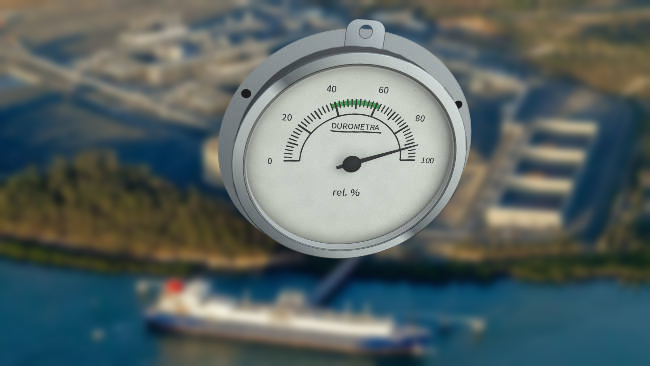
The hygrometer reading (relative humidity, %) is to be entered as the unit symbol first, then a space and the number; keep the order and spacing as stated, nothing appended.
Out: % 90
